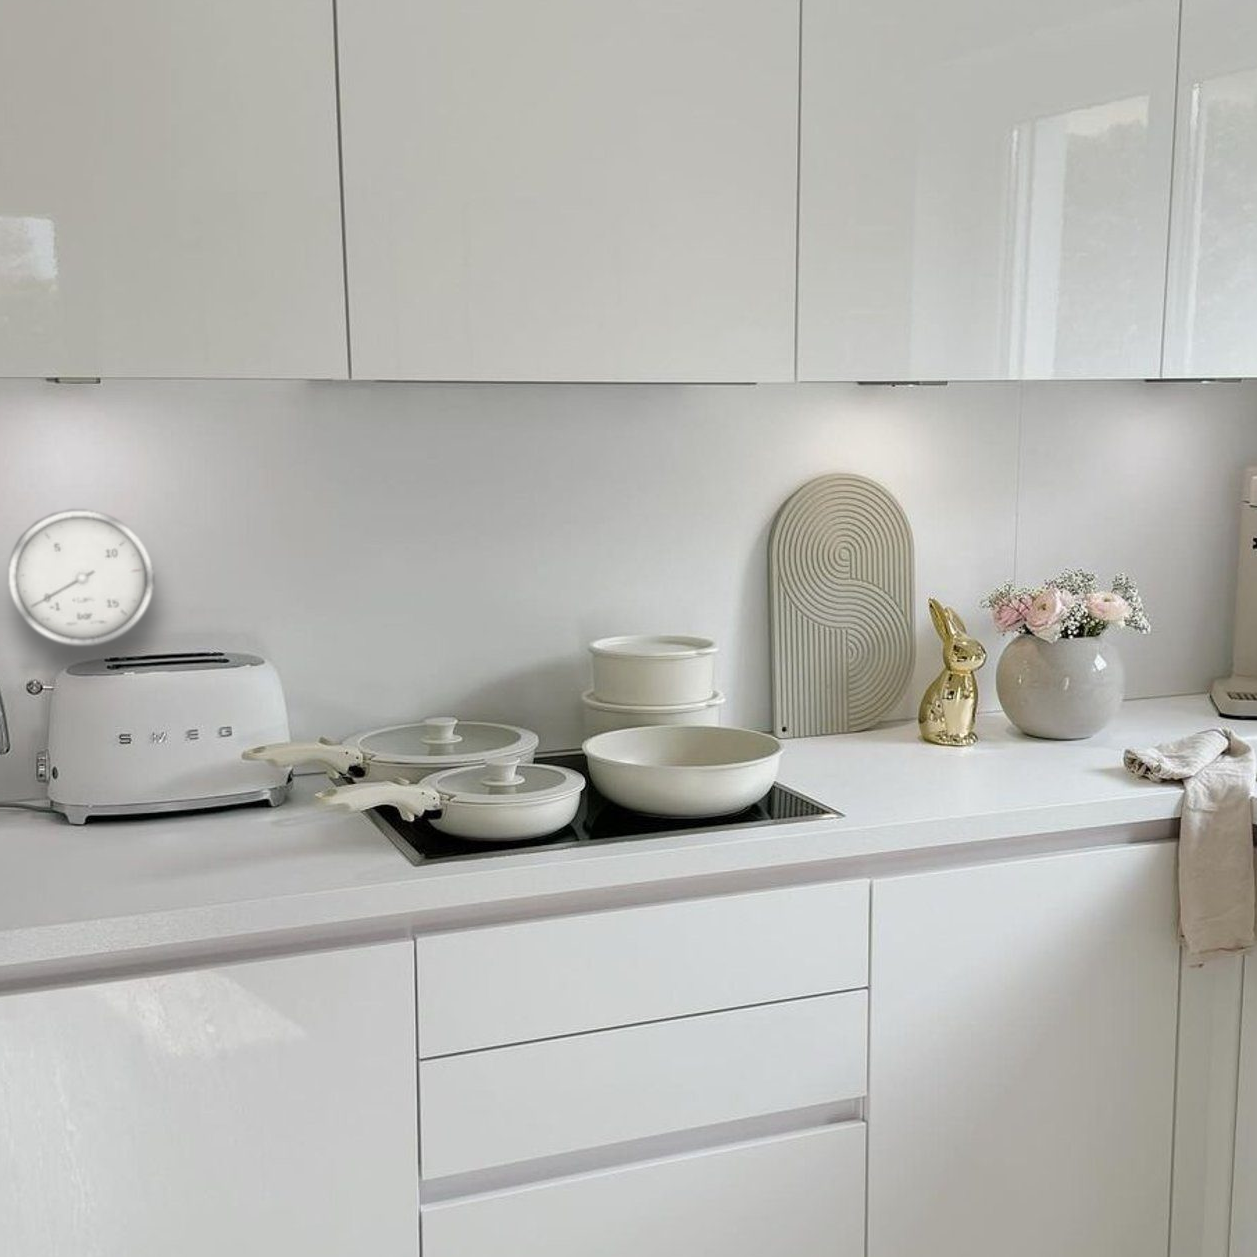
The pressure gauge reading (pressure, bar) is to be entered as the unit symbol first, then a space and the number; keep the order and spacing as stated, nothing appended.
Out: bar 0
